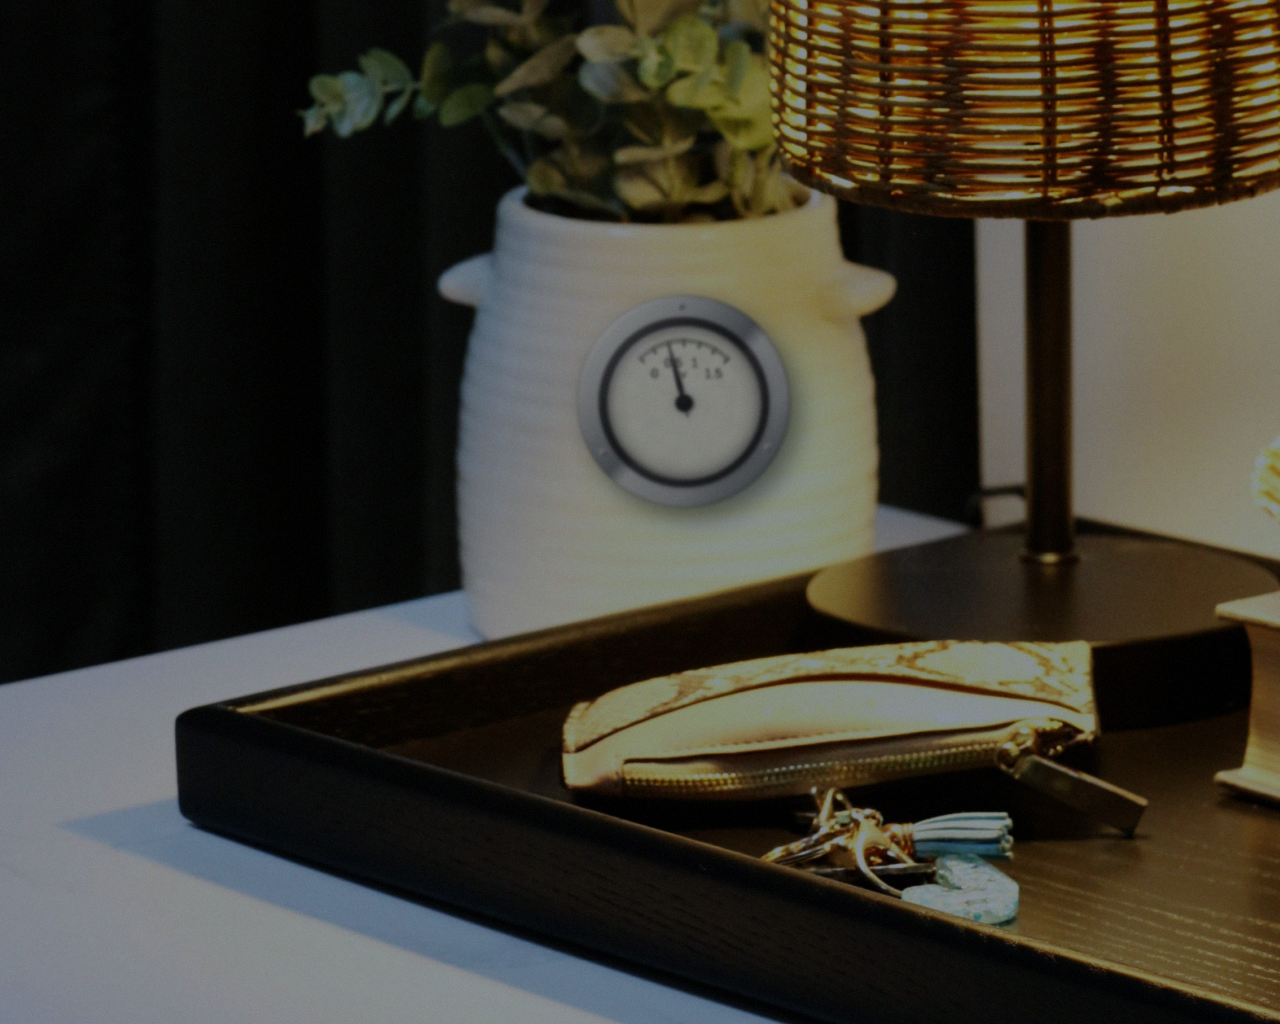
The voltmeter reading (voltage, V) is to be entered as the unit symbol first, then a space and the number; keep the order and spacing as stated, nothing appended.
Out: V 0.5
